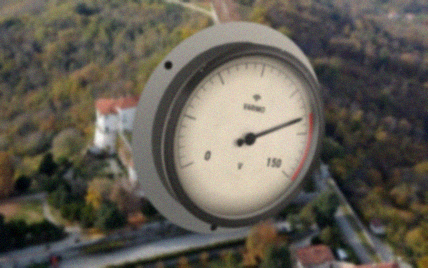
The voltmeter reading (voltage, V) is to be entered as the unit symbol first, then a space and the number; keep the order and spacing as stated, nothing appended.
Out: V 115
